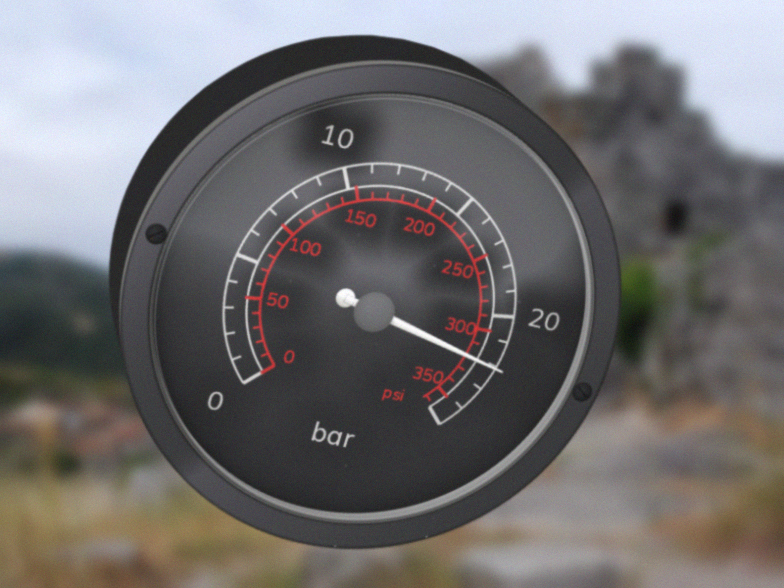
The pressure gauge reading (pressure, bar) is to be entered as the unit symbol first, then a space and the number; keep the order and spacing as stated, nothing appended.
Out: bar 22
